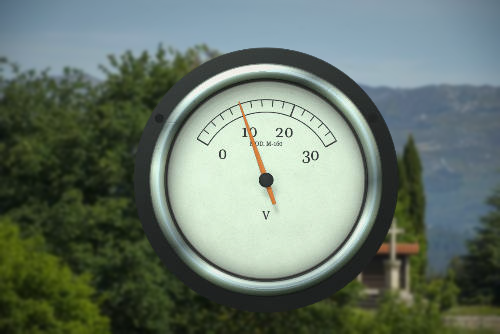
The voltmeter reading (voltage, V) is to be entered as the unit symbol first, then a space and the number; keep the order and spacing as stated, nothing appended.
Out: V 10
